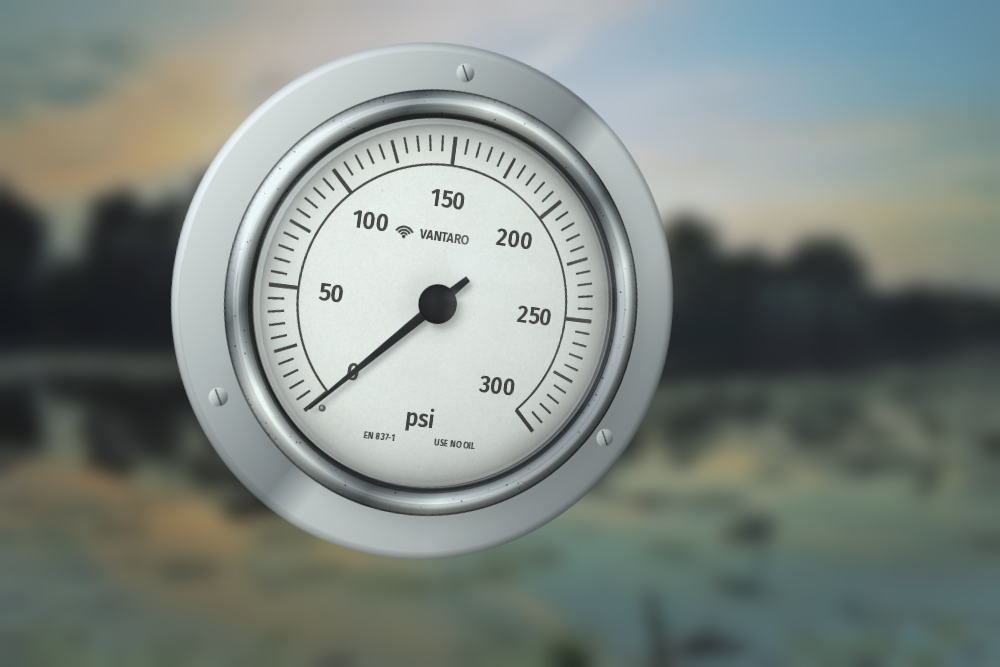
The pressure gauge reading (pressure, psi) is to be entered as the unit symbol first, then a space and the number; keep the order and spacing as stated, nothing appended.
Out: psi 0
